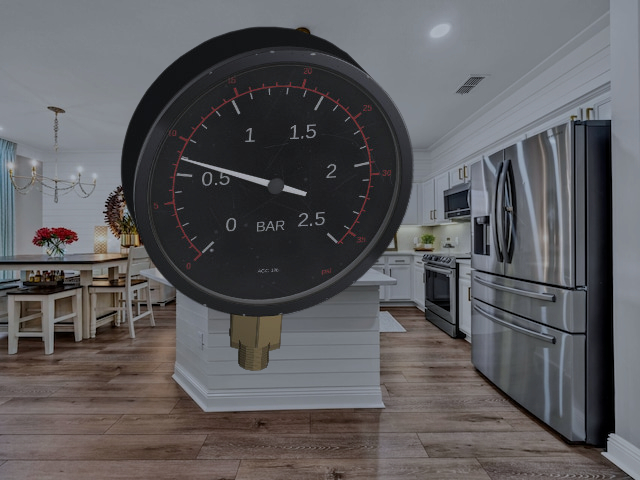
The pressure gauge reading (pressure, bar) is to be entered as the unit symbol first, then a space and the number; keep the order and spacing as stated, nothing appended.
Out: bar 0.6
